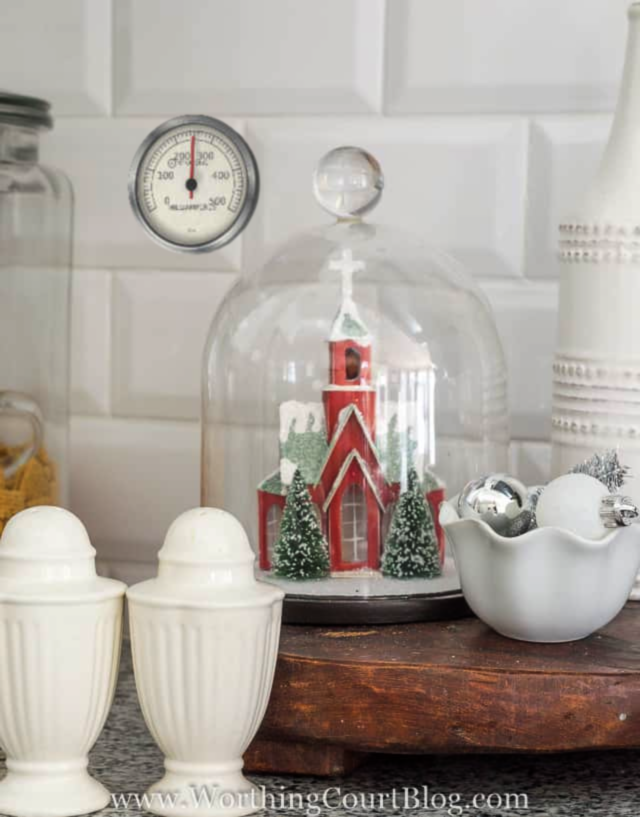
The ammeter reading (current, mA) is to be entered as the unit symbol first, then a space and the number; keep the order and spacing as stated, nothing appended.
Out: mA 250
